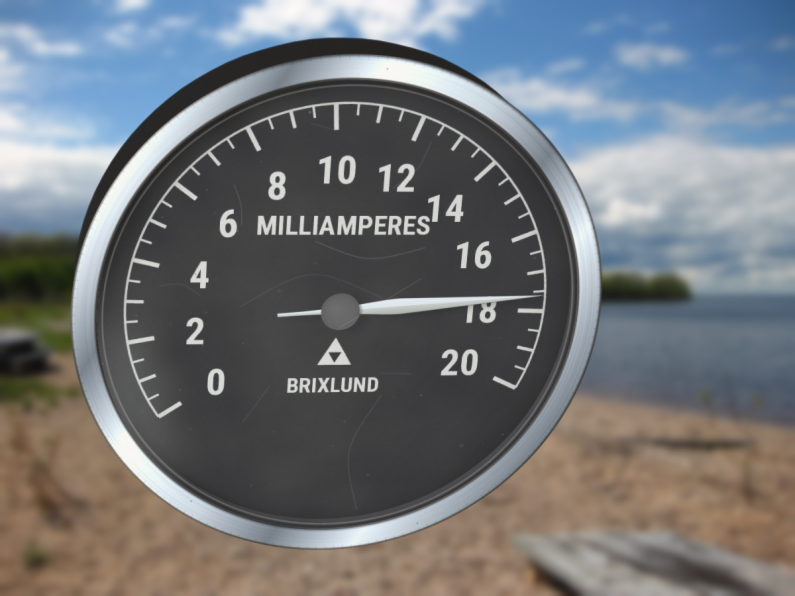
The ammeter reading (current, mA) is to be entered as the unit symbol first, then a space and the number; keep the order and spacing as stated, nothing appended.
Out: mA 17.5
